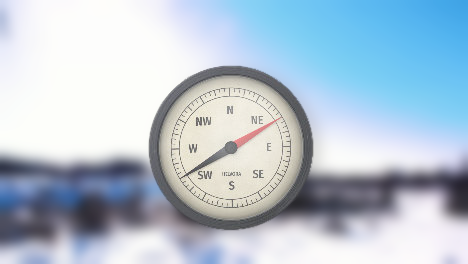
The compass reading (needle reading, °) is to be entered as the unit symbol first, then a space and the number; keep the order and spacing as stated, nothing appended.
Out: ° 60
